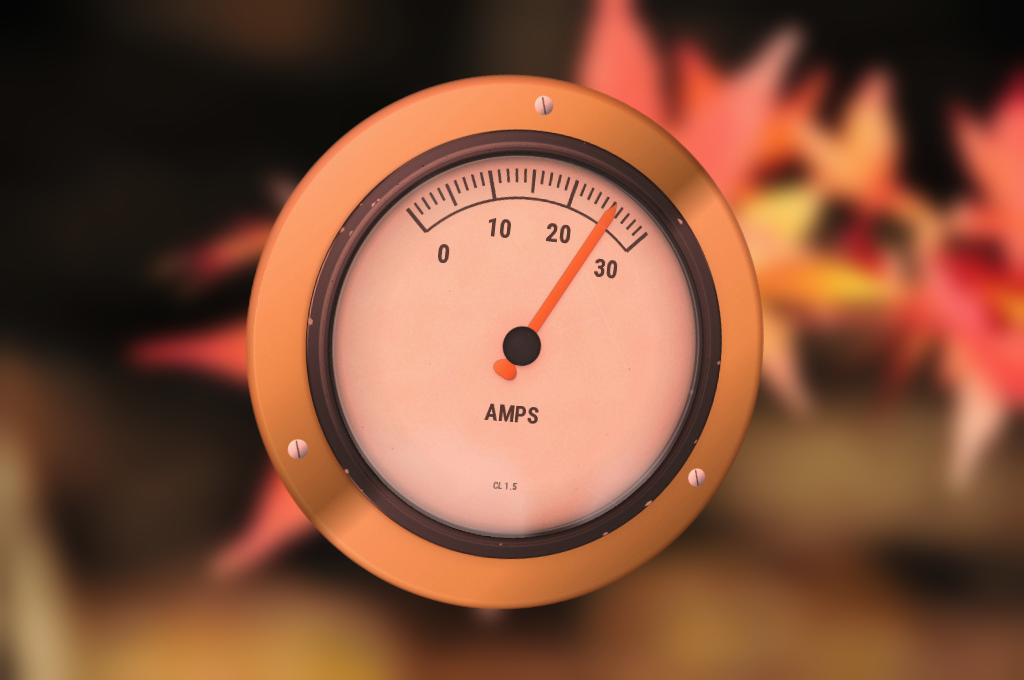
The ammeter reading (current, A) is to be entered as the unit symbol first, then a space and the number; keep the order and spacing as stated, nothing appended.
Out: A 25
